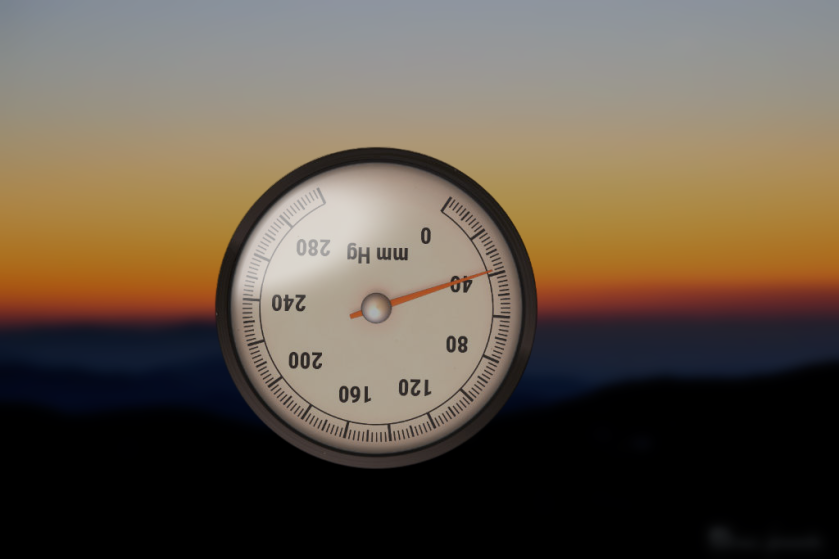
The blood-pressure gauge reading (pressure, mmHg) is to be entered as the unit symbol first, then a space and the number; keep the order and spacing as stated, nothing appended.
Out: mmHg 38
